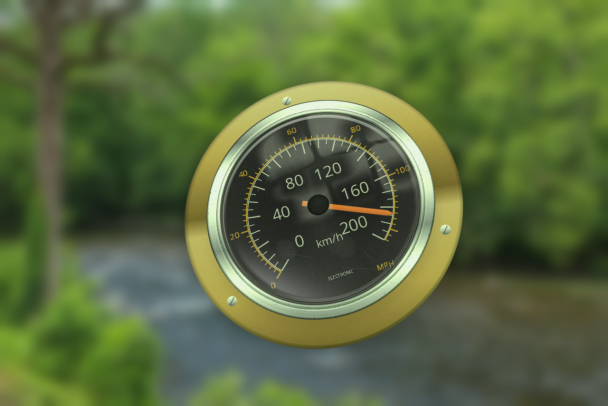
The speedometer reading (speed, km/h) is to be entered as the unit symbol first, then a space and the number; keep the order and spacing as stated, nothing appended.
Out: km/h 185
